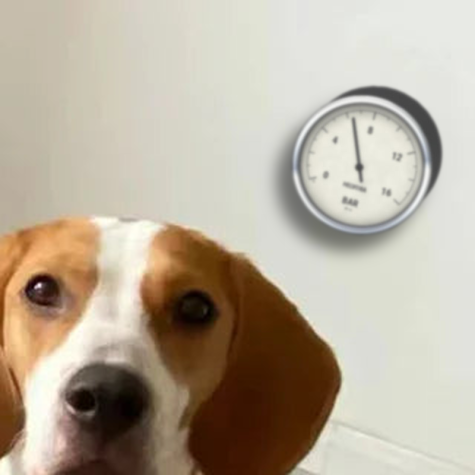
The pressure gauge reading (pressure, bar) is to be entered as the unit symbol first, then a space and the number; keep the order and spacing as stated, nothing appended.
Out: bar 6.5
